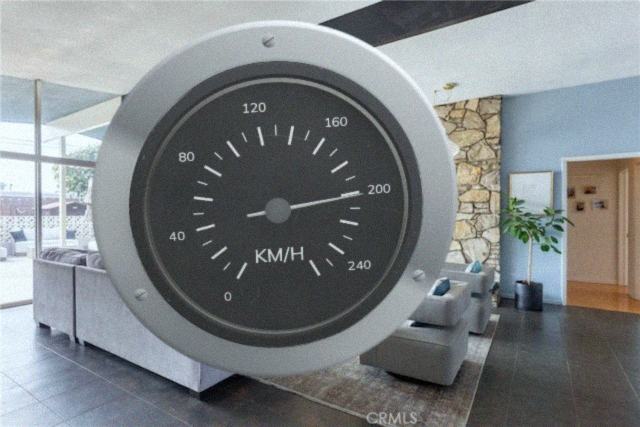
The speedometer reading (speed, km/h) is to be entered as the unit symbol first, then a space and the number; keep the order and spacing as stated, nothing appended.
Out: km/h 200
